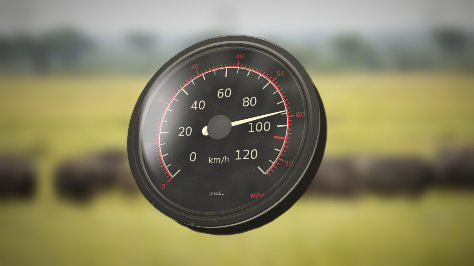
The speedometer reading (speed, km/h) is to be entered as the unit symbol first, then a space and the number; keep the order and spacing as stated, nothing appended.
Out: km/h 95
